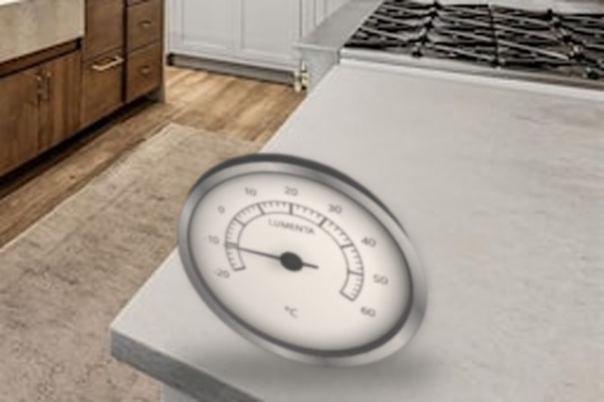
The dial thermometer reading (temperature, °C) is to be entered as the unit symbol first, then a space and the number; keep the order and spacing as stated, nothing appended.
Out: °C -10
